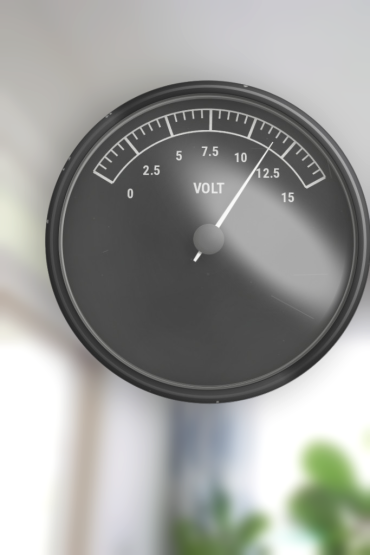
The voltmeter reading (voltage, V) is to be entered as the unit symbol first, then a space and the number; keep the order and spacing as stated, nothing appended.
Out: V 11.5
